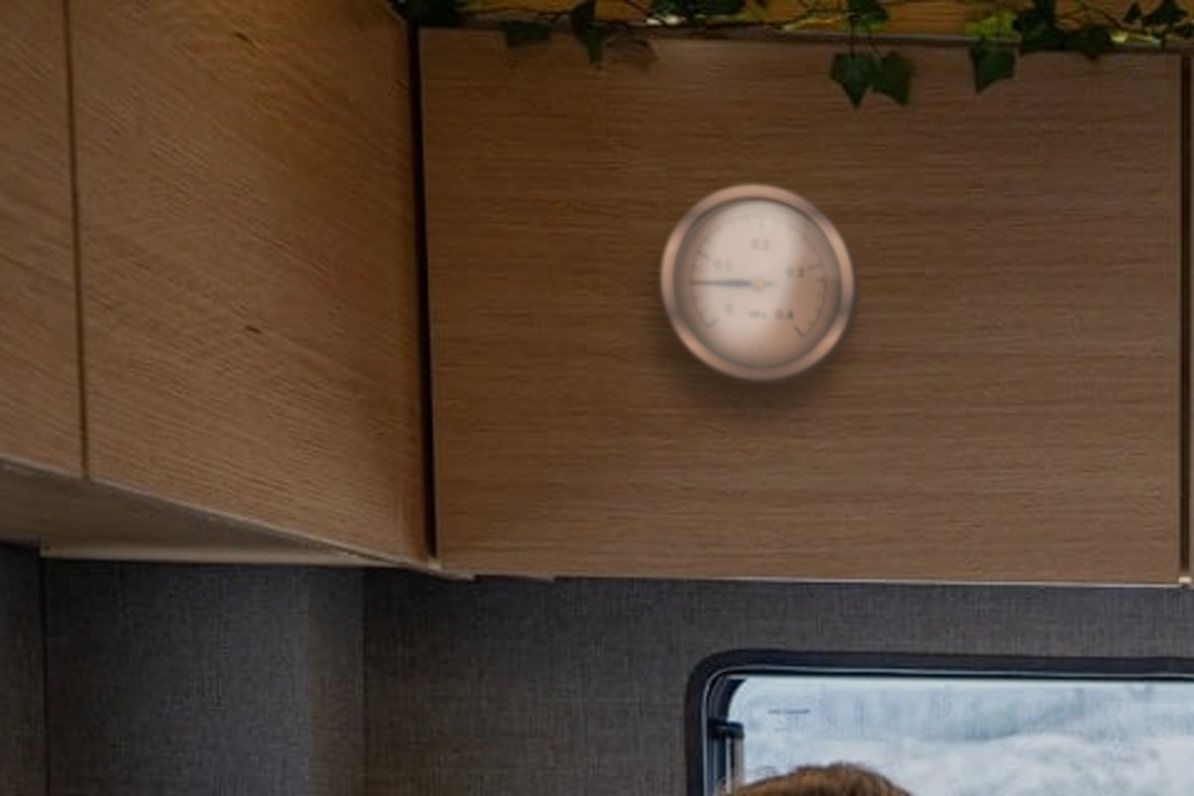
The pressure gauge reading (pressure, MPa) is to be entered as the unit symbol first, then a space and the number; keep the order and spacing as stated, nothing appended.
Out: MPa 0.06
